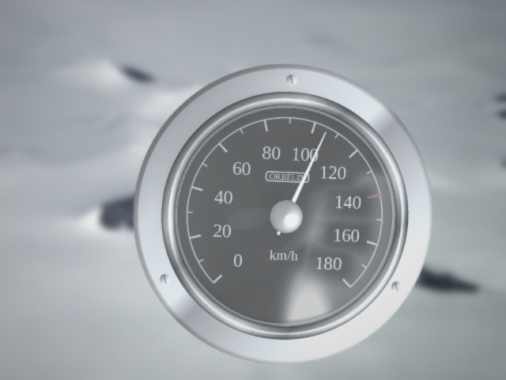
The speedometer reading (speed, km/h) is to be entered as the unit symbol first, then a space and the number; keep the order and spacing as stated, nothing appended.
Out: km/h 105
